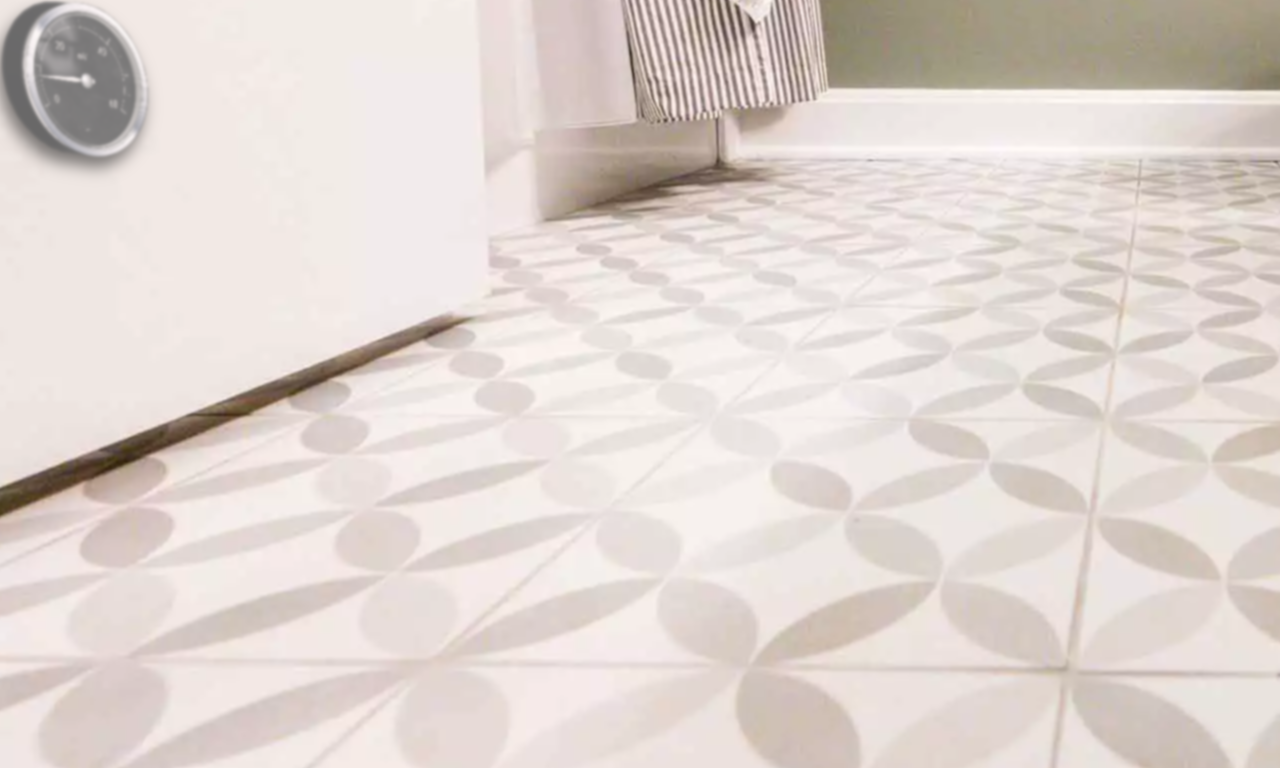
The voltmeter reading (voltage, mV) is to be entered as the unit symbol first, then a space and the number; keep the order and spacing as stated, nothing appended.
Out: mV 7.5
